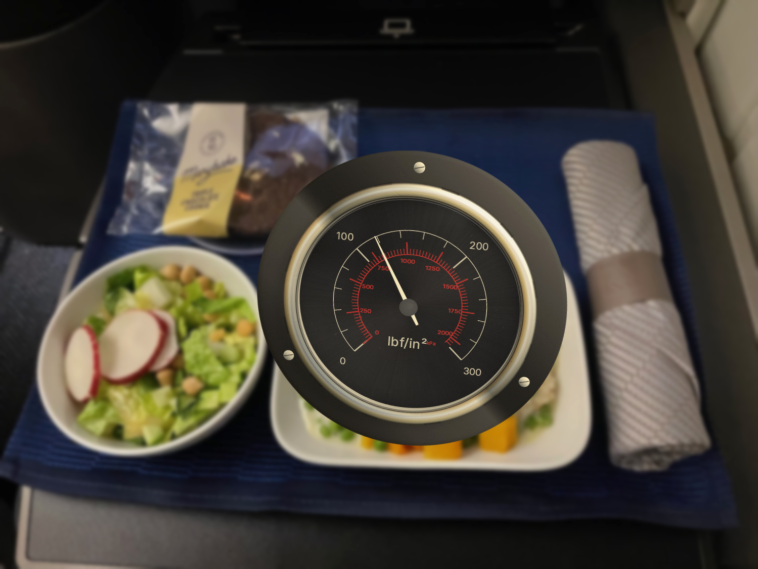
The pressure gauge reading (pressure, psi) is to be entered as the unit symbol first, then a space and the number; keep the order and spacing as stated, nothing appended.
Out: psi 120
